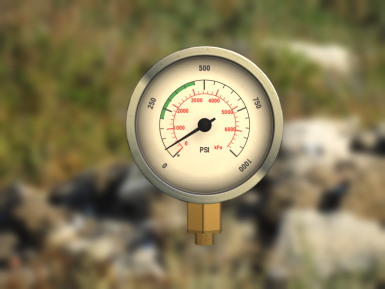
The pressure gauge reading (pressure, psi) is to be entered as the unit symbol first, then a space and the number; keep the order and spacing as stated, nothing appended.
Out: psi 50
